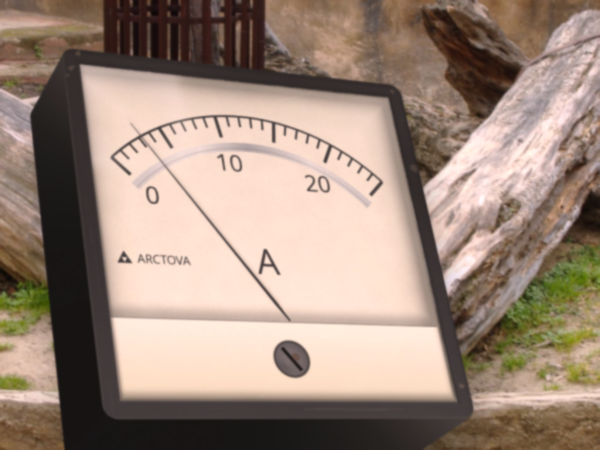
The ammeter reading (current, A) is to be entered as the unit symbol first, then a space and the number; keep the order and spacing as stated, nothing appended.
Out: A 3
